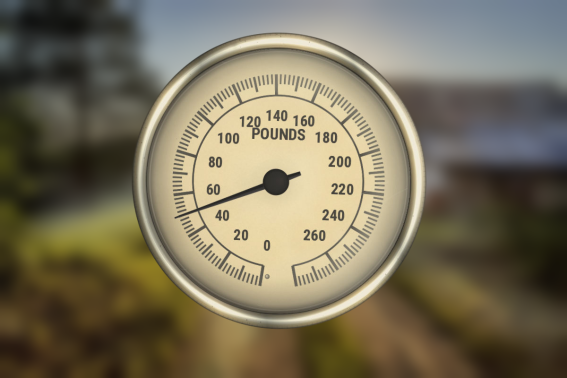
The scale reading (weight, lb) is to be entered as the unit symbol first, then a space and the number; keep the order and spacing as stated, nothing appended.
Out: lb 50
